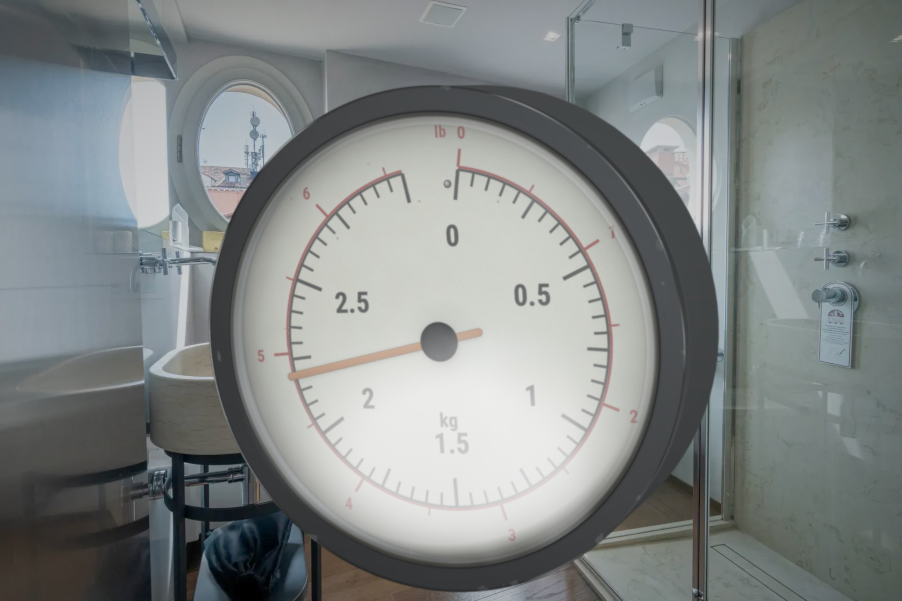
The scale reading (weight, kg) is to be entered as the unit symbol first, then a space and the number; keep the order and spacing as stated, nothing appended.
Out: kg 2.2
